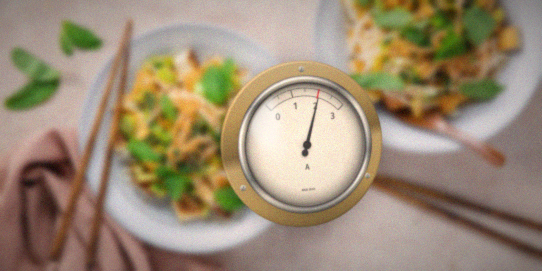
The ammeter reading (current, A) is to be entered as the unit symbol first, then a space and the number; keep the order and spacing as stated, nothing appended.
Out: A 2
